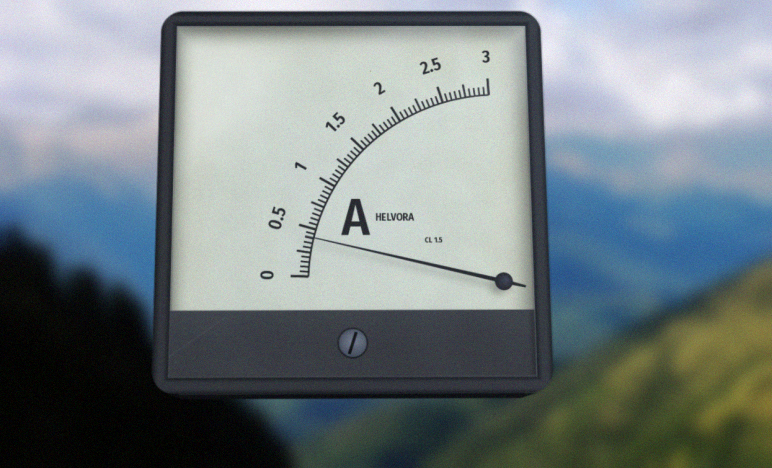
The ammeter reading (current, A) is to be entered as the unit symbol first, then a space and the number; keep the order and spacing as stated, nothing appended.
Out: A 0.4
